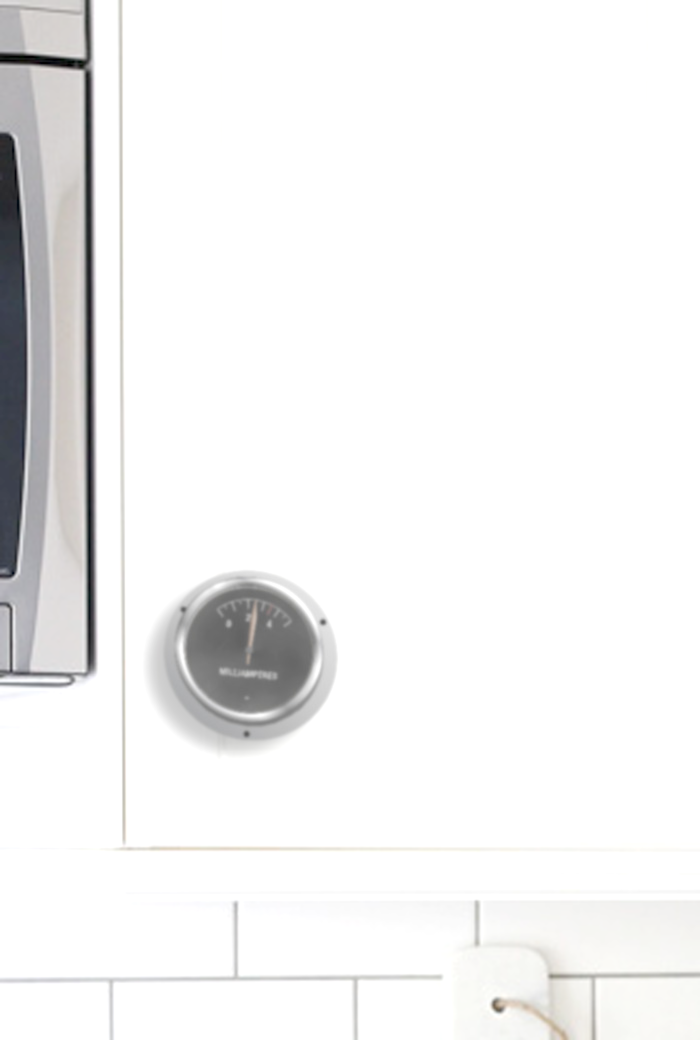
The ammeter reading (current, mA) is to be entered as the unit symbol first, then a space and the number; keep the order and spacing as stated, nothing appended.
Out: mA 2.5
